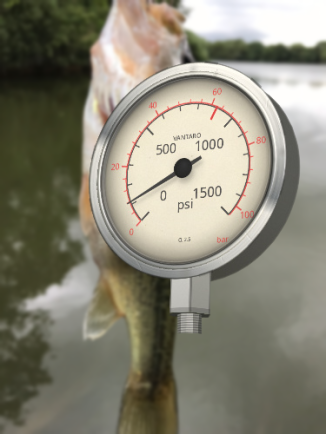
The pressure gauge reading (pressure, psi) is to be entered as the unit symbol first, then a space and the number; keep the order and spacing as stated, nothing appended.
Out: psi 100
